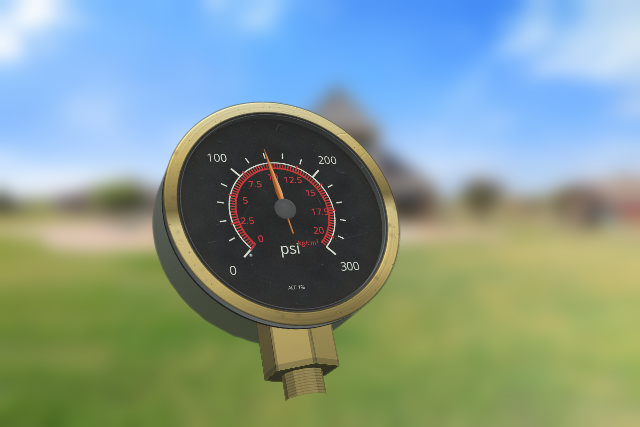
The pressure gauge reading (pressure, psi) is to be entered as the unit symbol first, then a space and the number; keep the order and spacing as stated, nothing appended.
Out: psi 140
